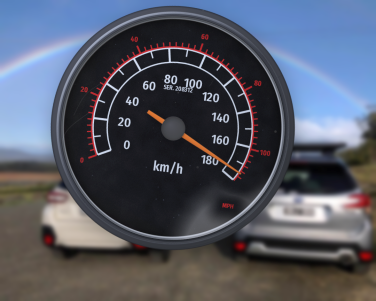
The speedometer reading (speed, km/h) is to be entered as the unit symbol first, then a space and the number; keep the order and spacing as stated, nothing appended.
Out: km/h 175
